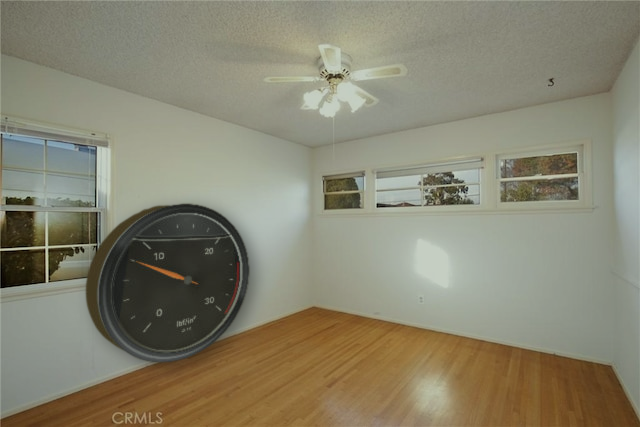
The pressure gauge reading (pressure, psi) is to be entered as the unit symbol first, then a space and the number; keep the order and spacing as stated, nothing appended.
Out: psi 8
